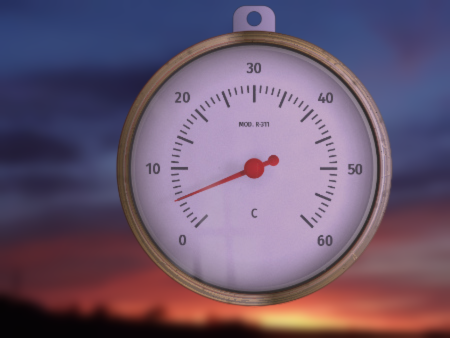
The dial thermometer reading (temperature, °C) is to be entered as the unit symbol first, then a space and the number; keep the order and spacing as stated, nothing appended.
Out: °C 5
